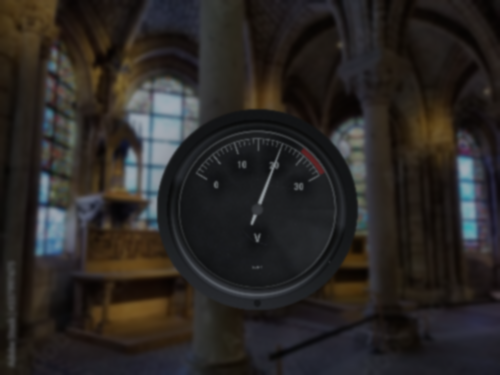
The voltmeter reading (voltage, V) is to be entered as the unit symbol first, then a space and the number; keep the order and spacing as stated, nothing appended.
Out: V 20
